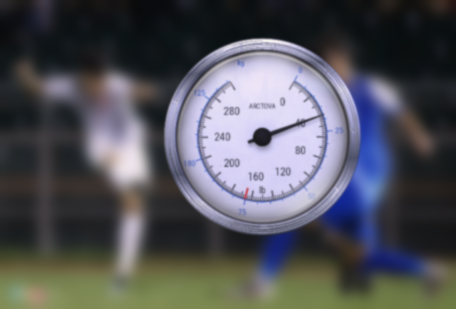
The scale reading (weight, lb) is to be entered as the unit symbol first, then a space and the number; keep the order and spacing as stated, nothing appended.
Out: lb 40
